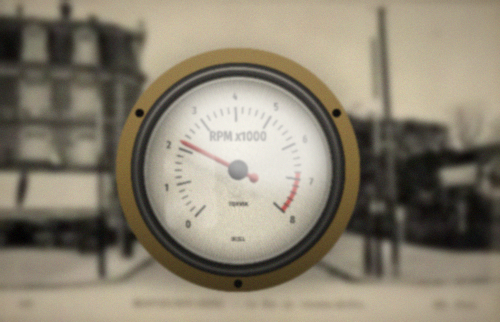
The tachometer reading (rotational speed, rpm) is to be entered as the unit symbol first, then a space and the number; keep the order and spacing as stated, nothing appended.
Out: rpm 2200
